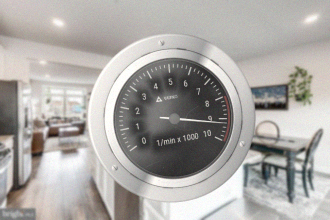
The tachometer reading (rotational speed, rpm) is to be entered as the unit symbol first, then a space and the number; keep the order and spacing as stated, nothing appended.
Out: rpm 9200
